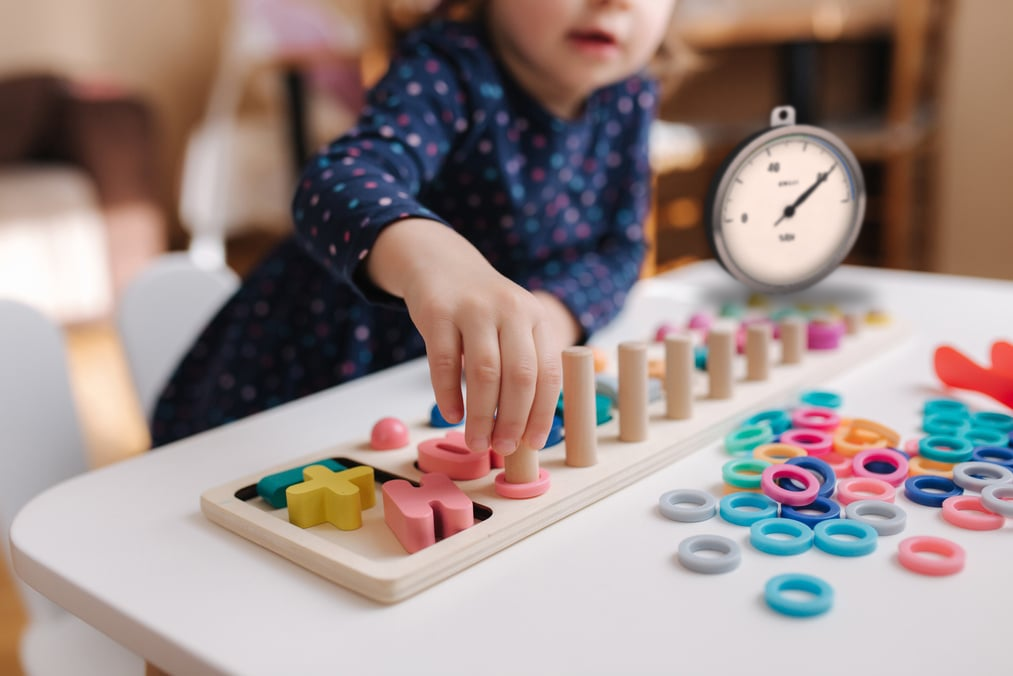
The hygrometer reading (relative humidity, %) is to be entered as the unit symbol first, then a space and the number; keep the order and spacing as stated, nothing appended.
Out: % 80
